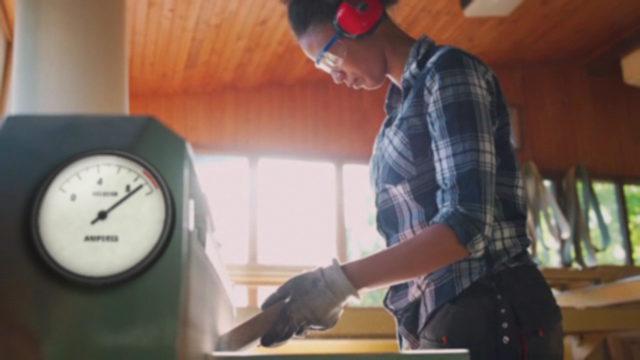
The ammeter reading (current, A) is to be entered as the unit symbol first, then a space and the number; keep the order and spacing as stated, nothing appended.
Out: A 9
